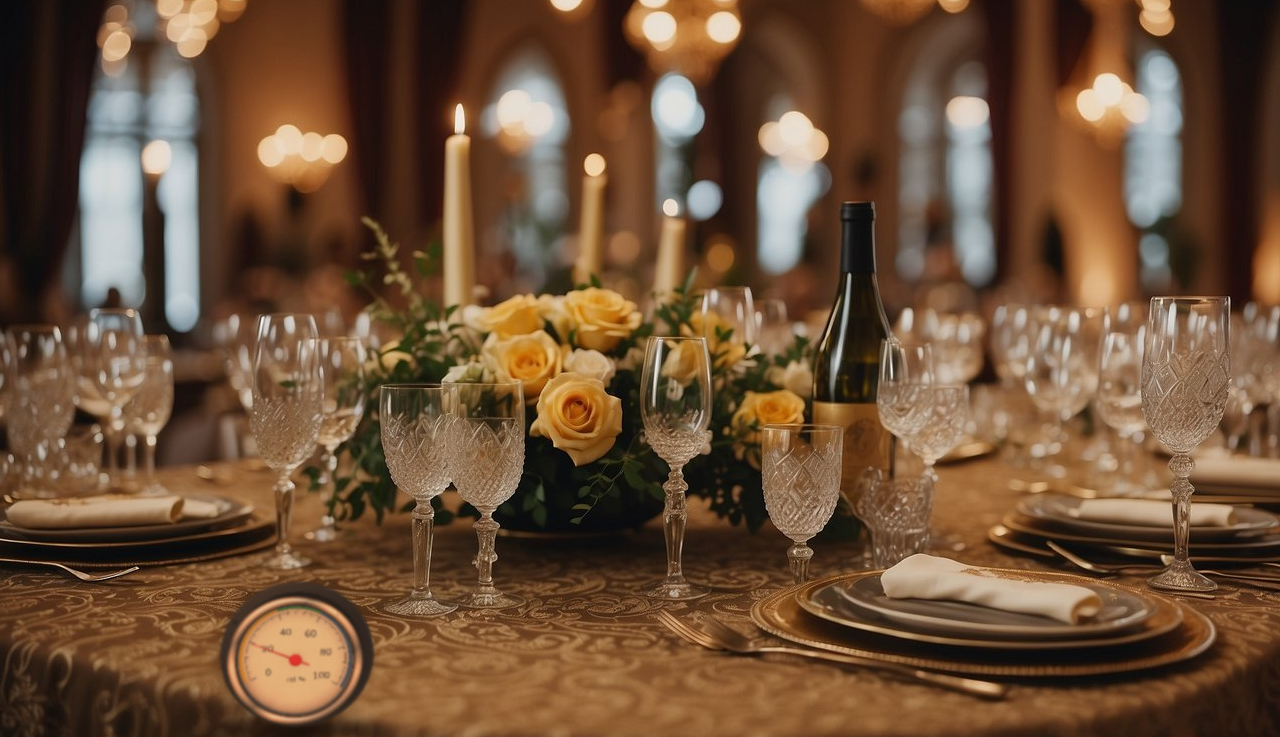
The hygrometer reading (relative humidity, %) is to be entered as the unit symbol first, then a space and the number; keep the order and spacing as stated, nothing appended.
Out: % 20
